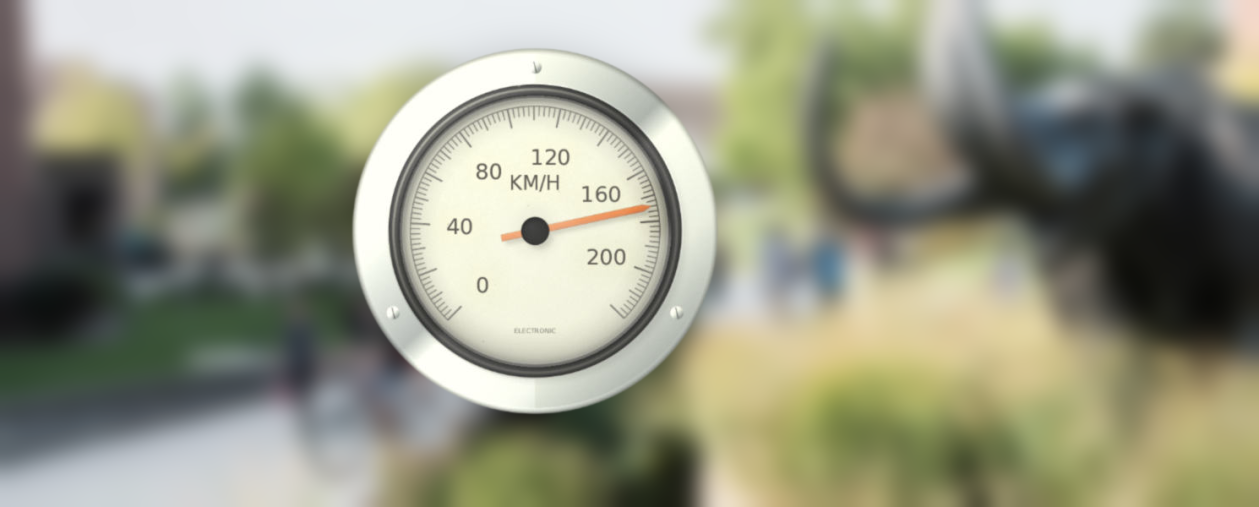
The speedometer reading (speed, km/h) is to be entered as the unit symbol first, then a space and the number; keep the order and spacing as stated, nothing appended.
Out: km/h 174
